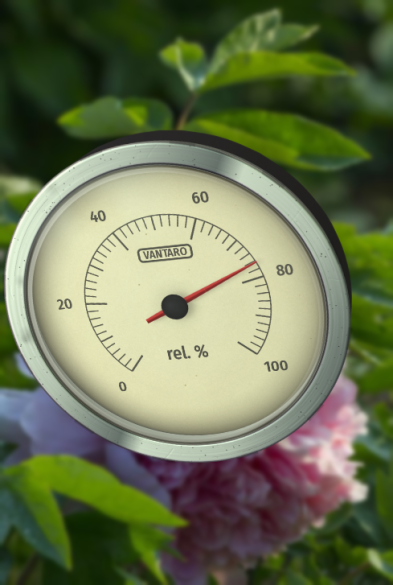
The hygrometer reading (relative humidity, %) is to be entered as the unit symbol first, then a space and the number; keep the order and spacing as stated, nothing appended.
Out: % 76
